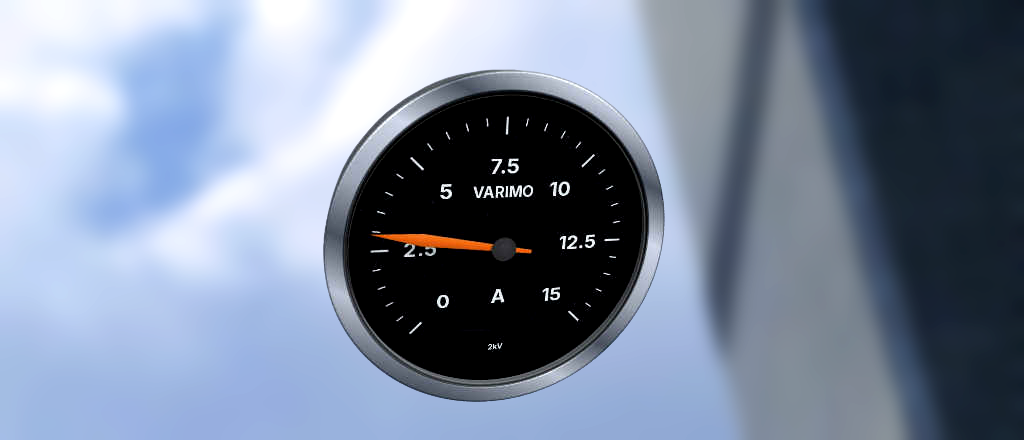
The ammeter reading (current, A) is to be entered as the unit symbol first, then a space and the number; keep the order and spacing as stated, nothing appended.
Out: A 3
